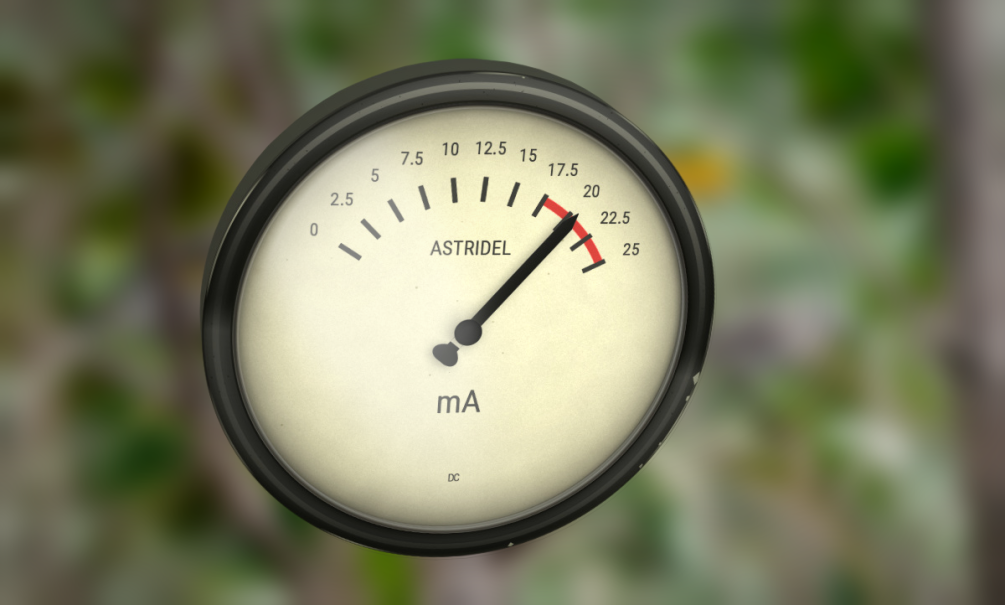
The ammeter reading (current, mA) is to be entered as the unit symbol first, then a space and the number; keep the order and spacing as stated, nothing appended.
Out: mA 20
